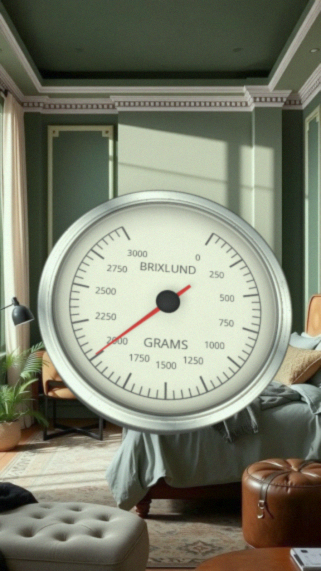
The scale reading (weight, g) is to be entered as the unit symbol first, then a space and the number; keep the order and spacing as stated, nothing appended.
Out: g 2000
